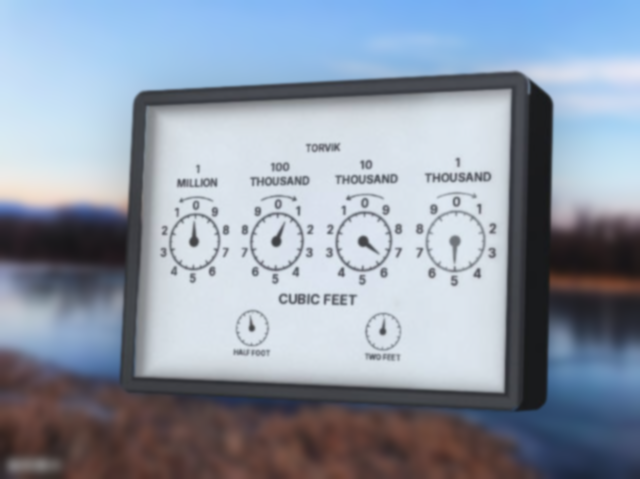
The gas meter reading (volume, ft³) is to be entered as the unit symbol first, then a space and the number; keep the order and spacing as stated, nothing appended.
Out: ft³ 6500
